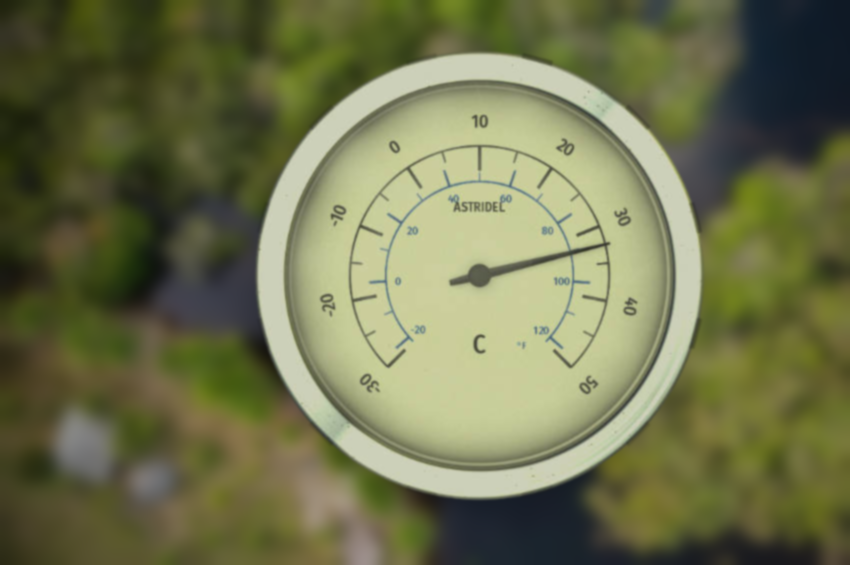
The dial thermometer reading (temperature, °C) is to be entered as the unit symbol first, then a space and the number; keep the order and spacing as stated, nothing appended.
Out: °C 32.5
